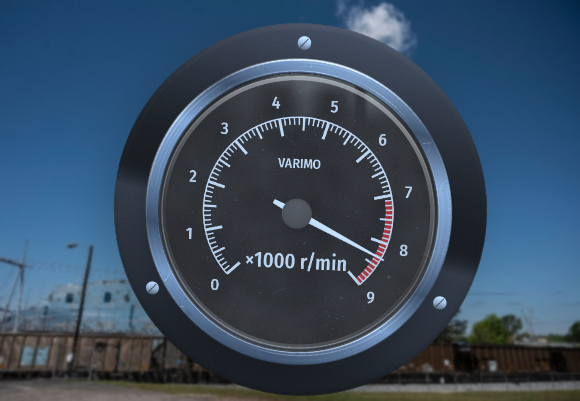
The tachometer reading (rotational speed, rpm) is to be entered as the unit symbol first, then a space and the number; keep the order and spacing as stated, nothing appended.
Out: rpm 8300
